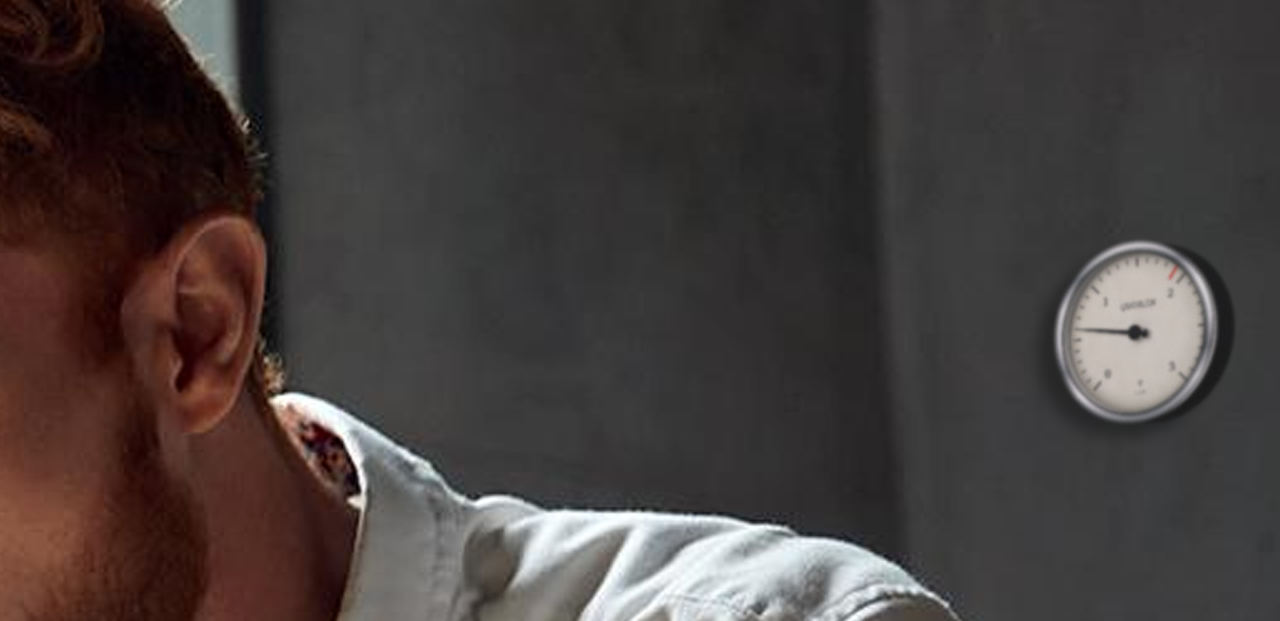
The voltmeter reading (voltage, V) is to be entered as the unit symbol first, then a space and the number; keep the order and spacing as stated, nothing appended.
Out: V 0.6
